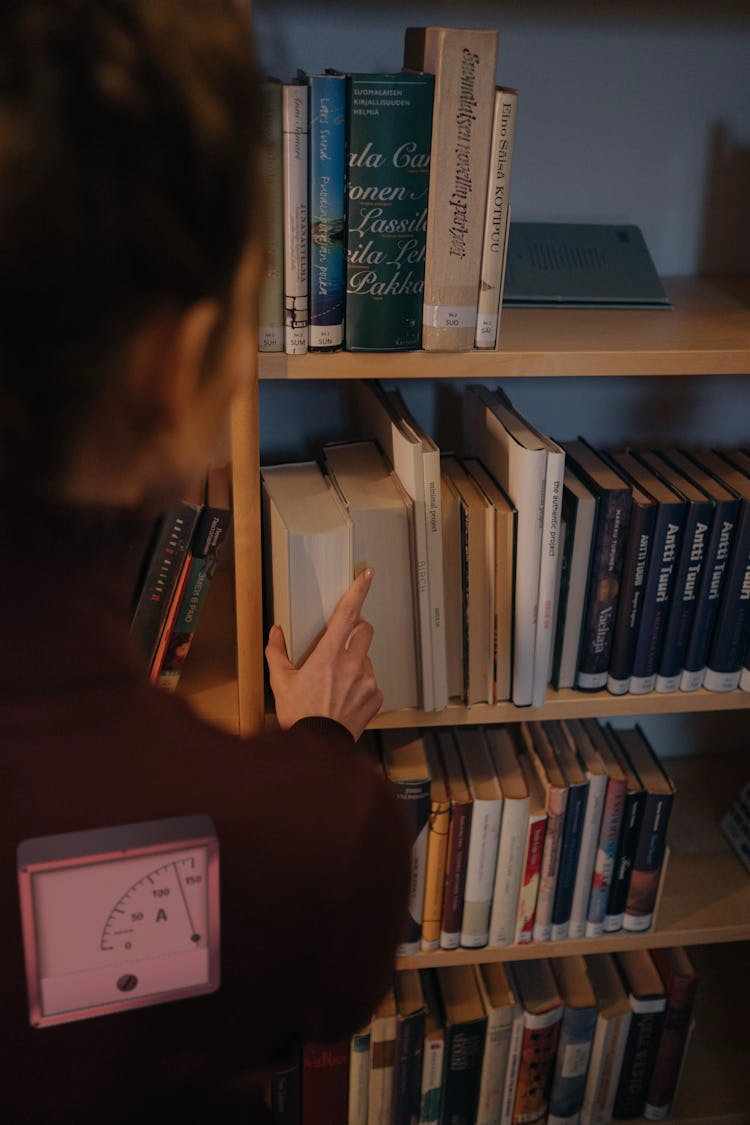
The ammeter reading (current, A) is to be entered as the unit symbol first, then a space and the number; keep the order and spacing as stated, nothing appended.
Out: A 130
